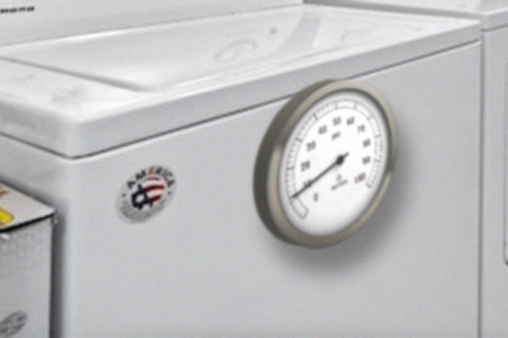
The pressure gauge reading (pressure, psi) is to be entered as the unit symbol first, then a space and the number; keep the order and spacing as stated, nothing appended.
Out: psi 10
